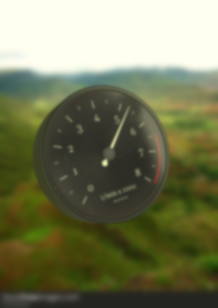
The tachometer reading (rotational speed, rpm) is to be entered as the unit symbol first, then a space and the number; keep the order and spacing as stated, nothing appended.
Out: rpm 5250
